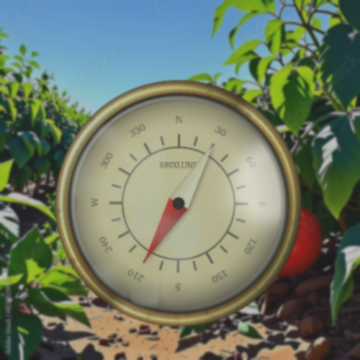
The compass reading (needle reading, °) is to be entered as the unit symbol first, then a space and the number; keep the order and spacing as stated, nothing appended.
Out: ° 210
